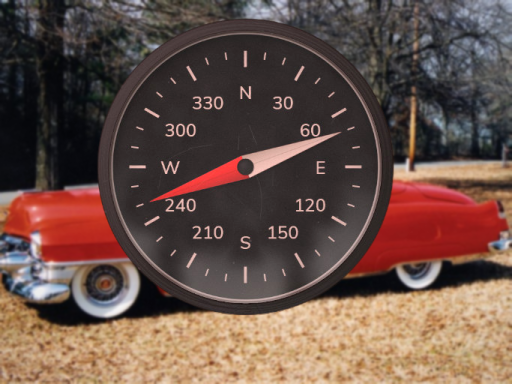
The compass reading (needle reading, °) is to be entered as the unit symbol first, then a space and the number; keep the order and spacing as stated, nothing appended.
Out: ° 250
